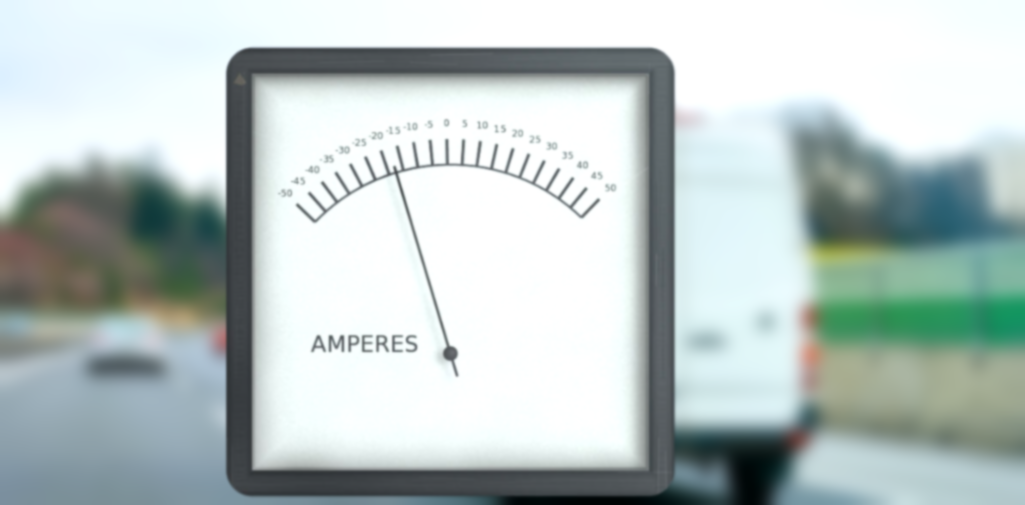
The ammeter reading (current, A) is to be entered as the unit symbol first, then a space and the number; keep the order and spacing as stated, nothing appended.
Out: A -17.5
